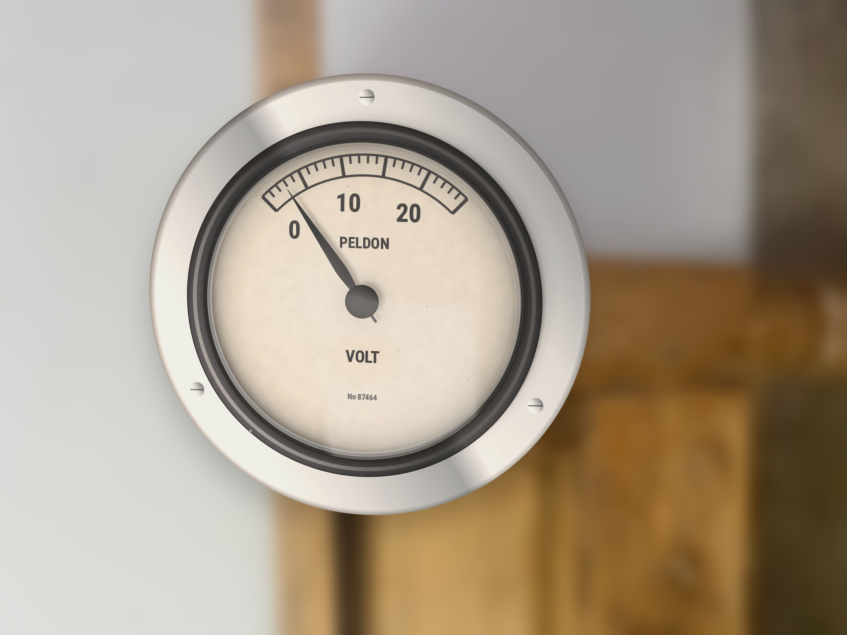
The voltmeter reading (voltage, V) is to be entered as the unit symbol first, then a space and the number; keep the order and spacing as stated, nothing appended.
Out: V 3
